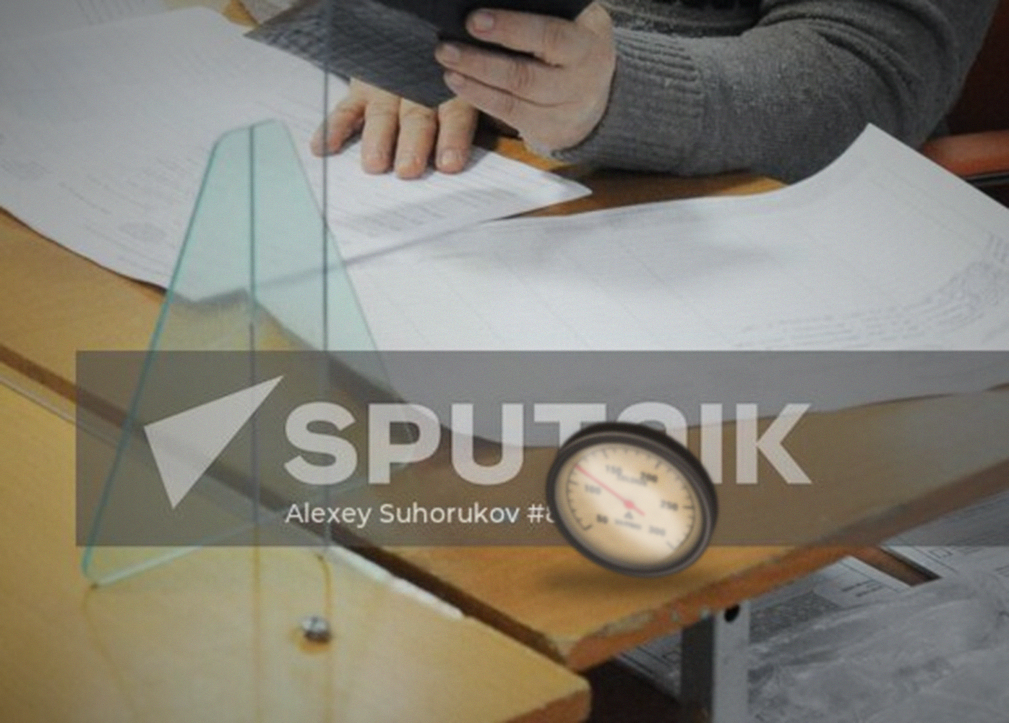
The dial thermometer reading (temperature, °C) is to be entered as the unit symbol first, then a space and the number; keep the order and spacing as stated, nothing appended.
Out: °C 120
